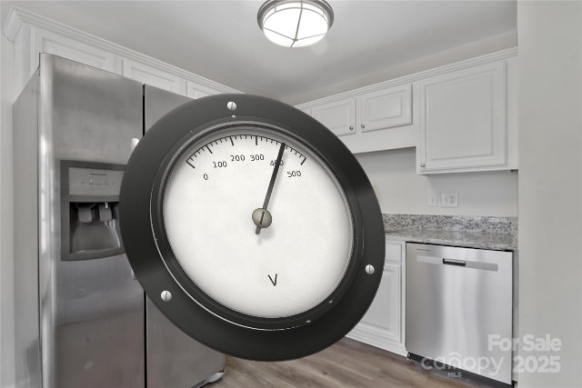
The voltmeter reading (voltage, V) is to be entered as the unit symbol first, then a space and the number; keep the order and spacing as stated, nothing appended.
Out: V 400
